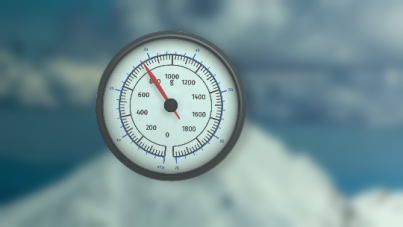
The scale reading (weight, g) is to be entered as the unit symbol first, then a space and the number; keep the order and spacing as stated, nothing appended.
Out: g 800
